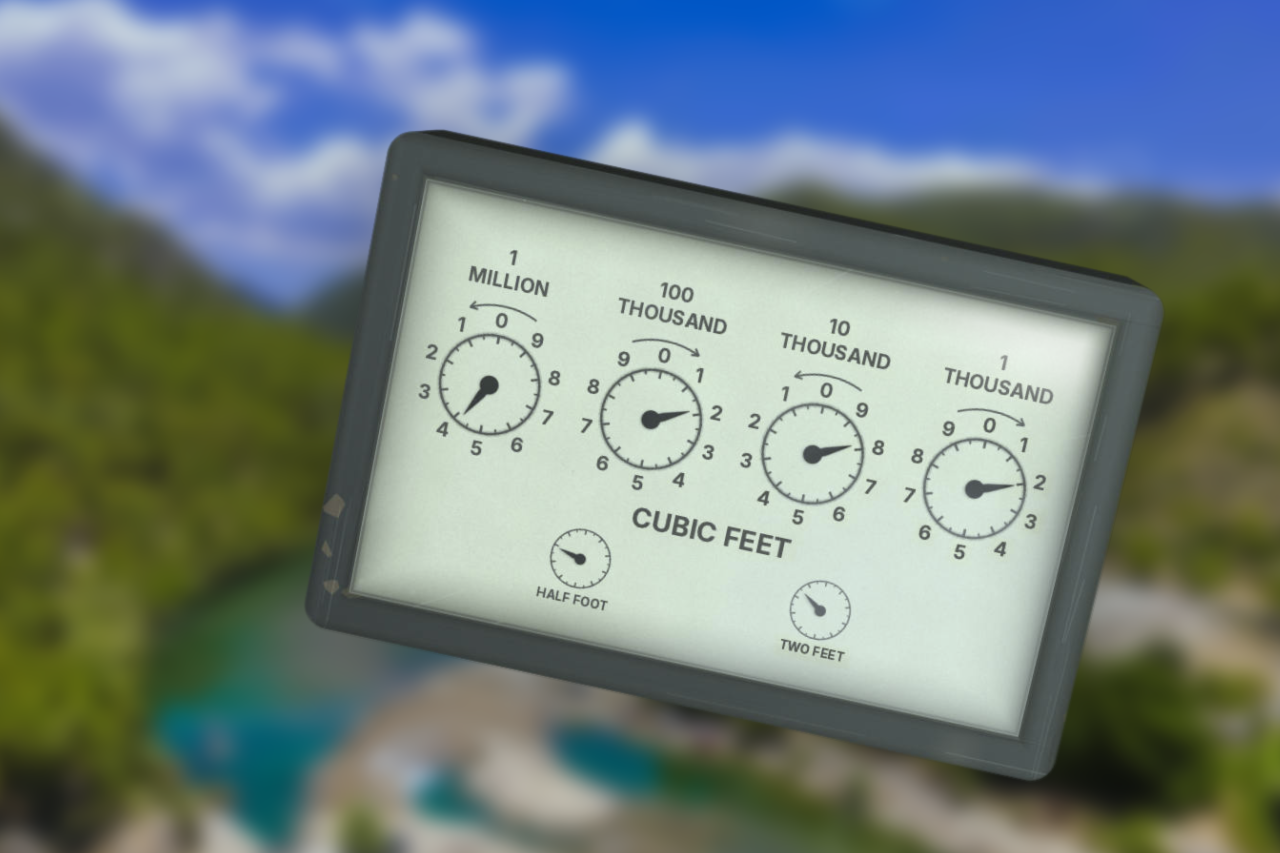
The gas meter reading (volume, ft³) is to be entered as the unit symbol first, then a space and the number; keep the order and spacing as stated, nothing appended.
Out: ft³ 418200
